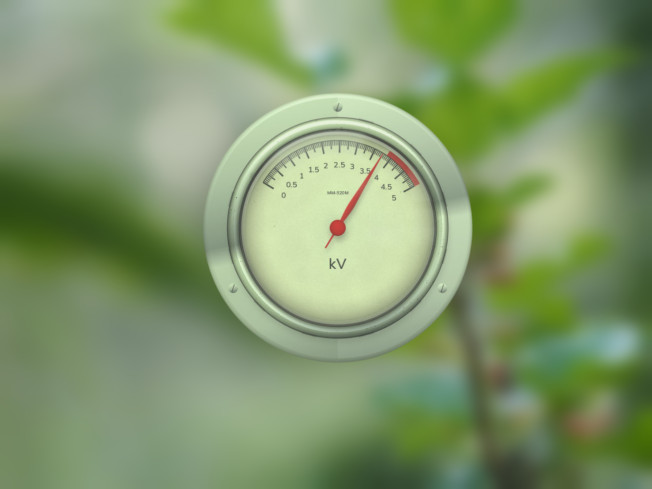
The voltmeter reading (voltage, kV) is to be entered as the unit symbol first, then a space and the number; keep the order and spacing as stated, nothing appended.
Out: kV 3.75
